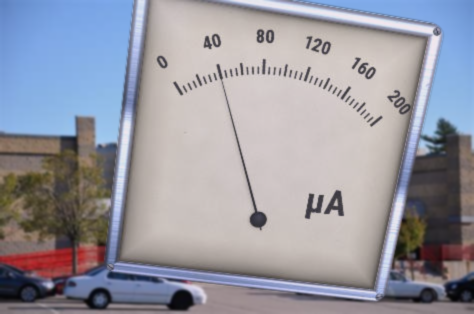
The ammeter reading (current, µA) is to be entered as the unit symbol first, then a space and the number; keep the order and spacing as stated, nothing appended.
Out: µA 40
